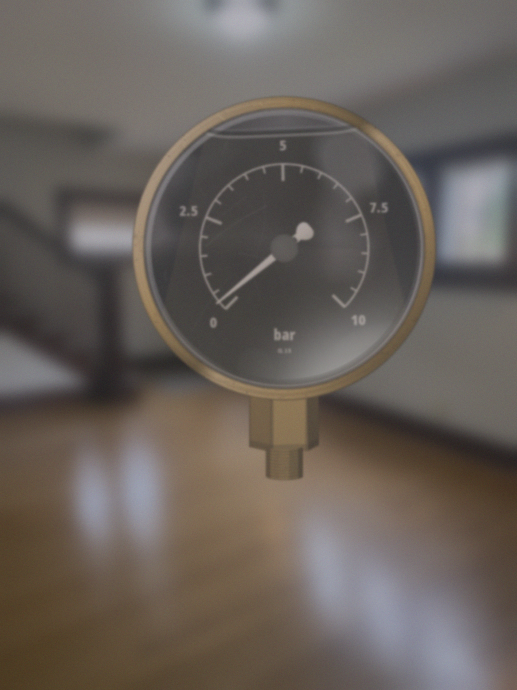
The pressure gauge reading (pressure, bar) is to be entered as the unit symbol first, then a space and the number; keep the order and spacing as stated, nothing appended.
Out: bar 0.25
